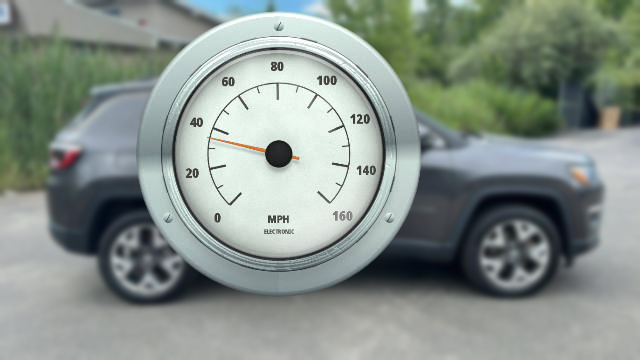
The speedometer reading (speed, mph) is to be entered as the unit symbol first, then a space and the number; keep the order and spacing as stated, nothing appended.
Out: mph 35
